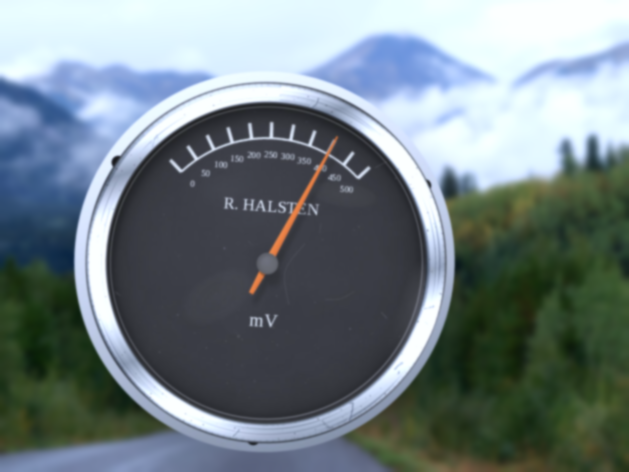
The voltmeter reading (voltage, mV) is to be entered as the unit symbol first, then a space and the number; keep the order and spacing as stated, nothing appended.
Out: mV 400
